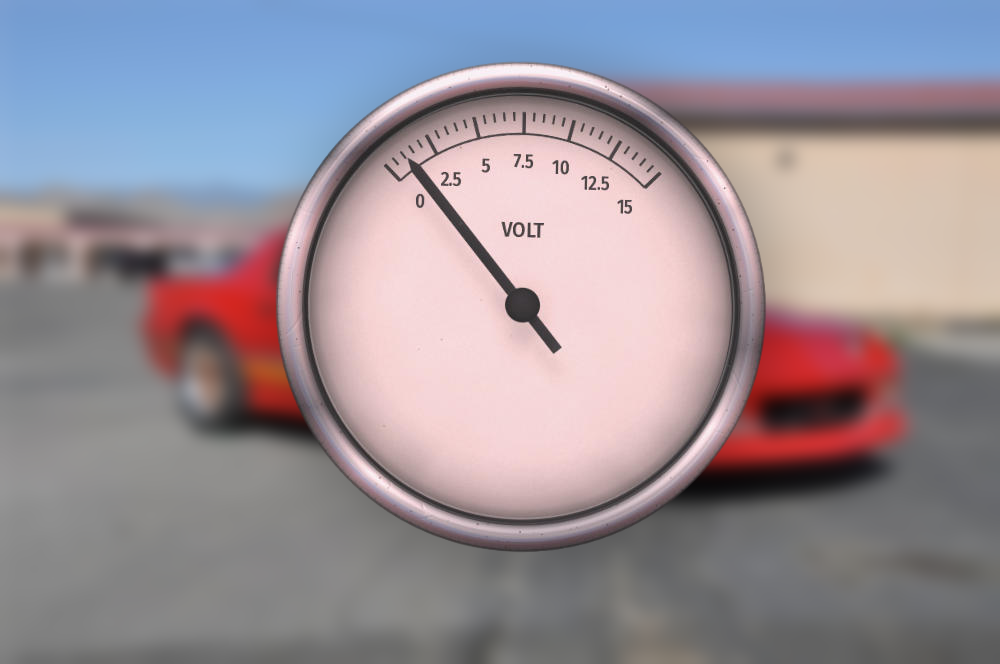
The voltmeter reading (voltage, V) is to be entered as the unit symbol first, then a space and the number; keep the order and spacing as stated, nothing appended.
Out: V 1
